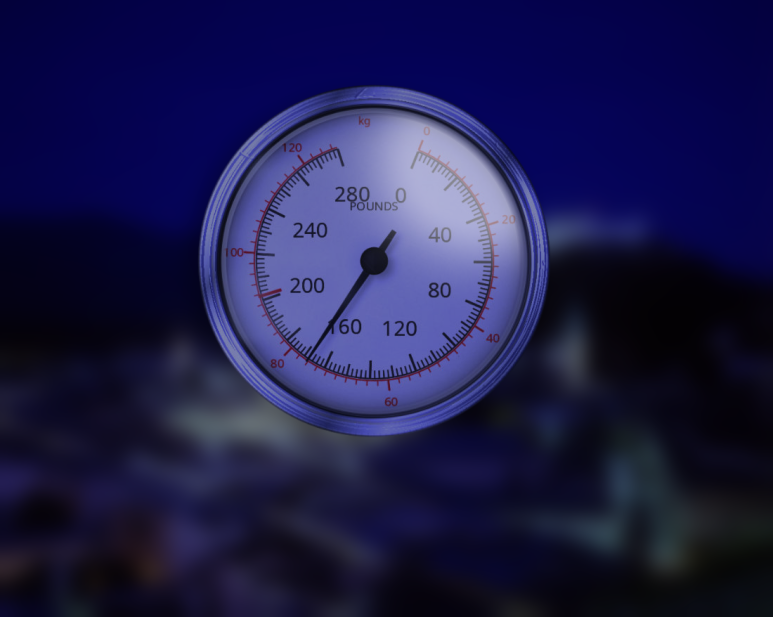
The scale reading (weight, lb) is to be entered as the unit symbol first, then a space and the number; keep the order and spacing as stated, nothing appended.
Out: lb 168
